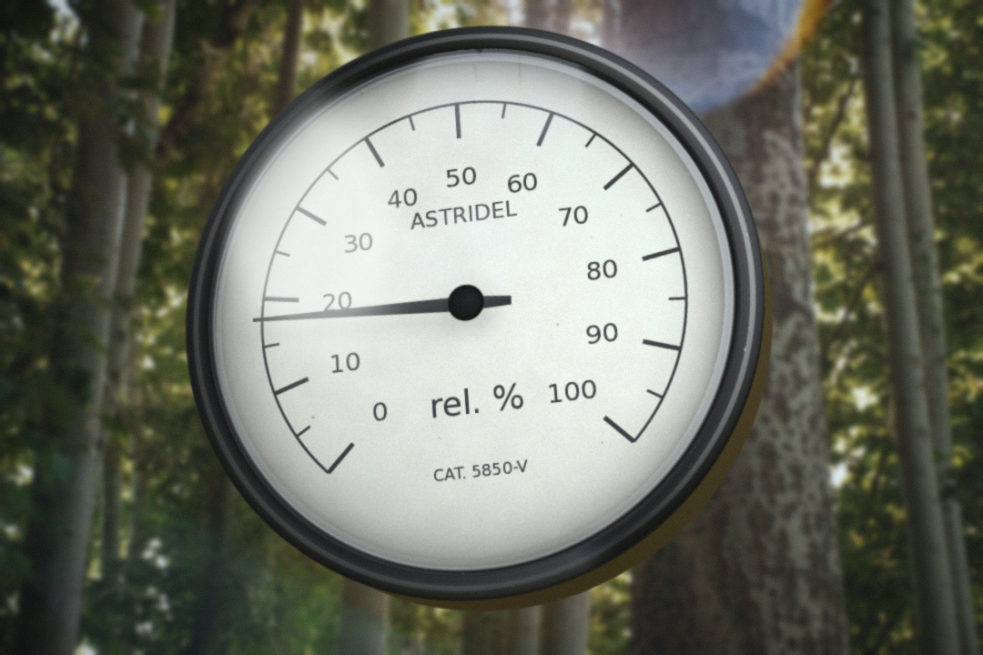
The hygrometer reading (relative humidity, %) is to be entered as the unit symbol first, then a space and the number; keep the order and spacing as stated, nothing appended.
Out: % 17.5
